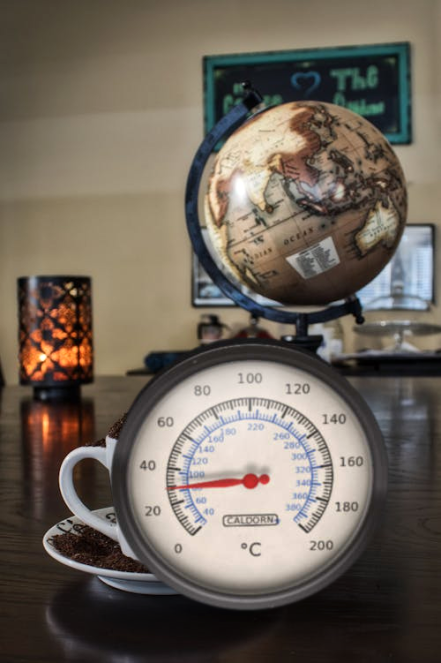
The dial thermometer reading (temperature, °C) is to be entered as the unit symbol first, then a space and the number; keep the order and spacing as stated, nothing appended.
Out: °C 30
